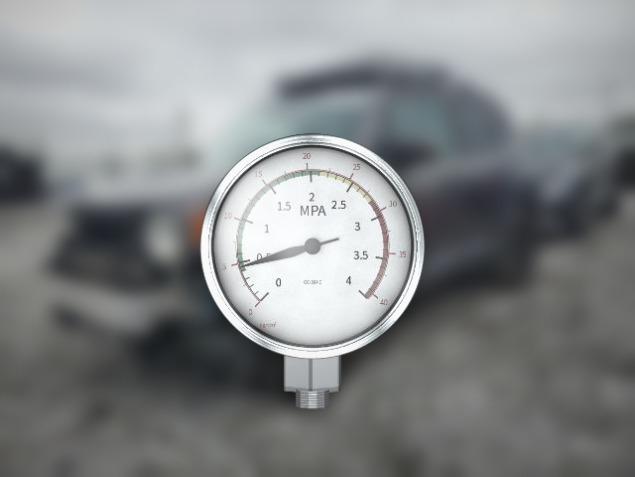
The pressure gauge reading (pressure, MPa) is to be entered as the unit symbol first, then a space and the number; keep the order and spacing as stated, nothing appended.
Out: MPa 0.45
